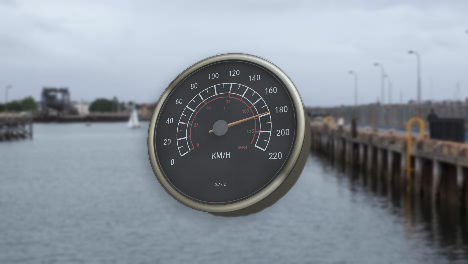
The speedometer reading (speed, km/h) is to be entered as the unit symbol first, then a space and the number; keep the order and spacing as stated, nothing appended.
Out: km/h 180
